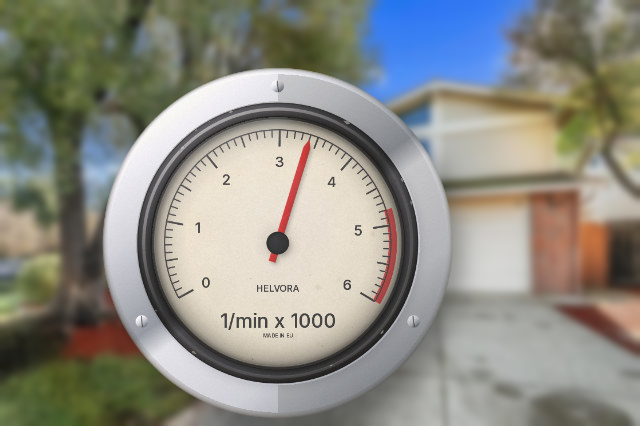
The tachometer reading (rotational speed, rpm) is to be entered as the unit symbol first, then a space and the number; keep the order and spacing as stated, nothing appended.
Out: rpm 3400
